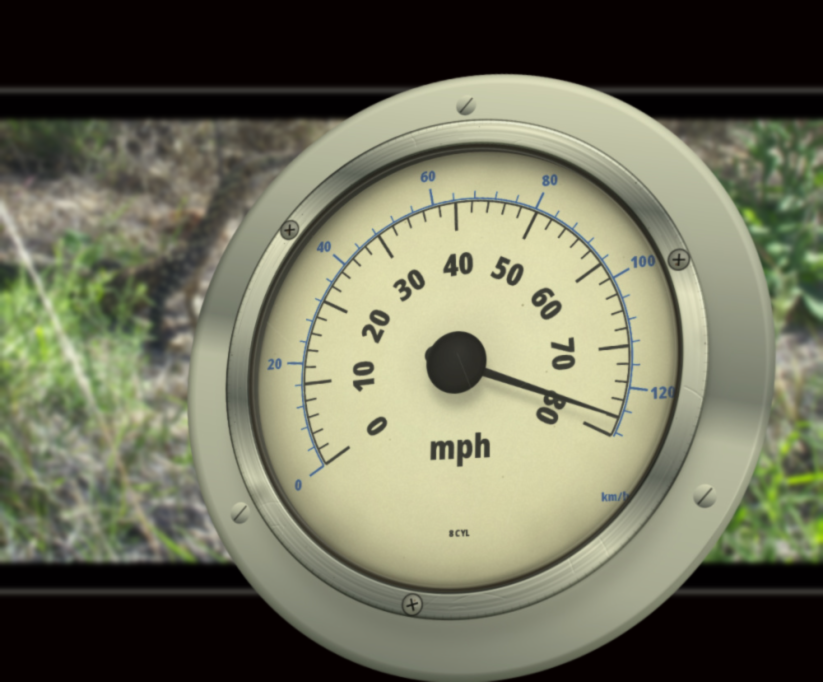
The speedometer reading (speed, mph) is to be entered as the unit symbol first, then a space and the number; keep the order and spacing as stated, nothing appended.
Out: mph 78
